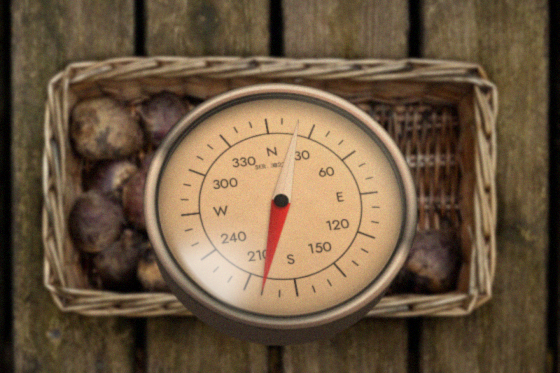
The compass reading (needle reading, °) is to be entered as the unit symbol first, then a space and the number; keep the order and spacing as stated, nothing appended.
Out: ° 200
